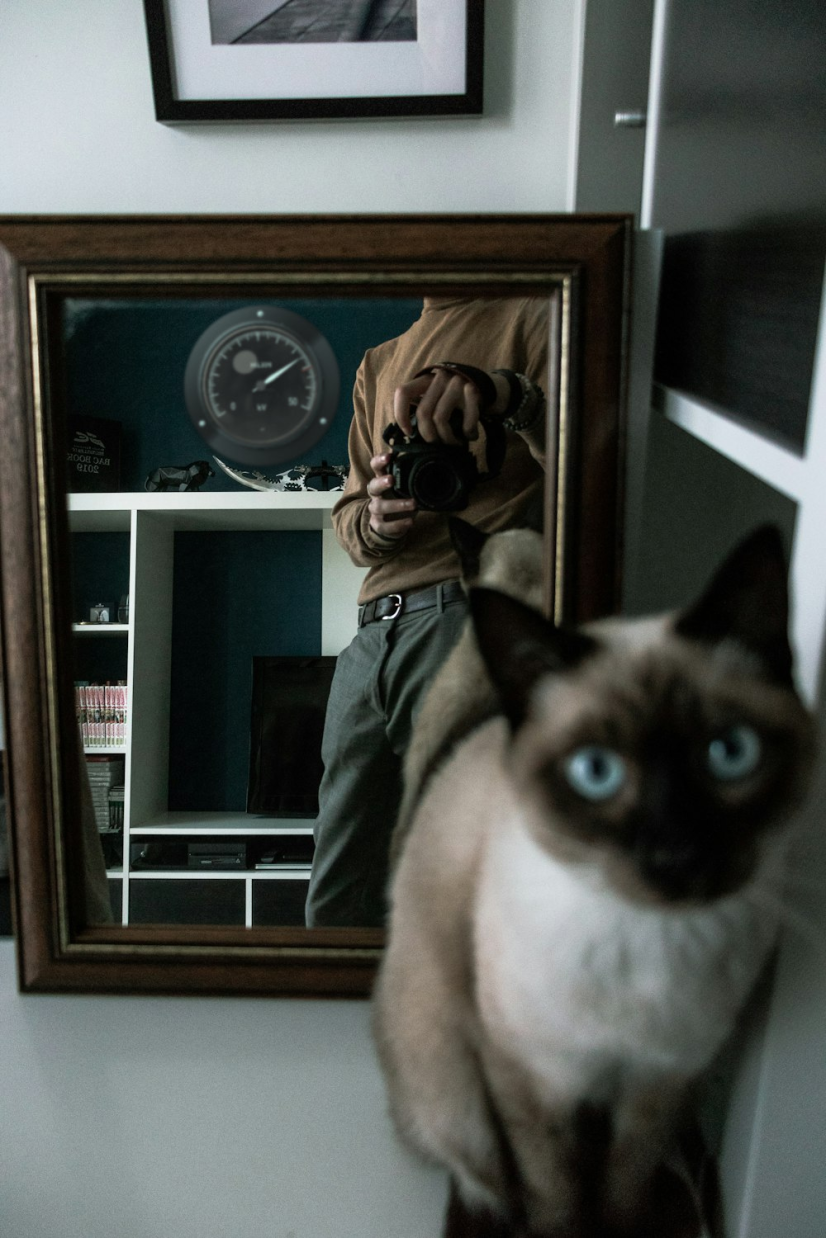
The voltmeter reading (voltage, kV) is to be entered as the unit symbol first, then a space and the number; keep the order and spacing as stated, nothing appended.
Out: kV 37.5
